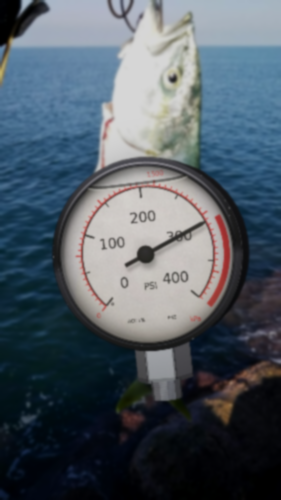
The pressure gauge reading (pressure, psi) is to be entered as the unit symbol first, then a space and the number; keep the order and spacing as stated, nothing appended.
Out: psi 300
